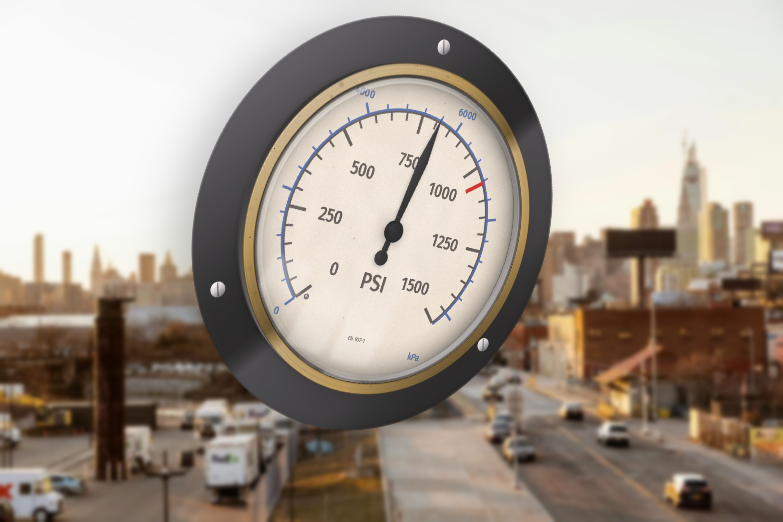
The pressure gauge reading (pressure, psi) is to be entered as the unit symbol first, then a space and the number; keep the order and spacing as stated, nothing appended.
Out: psi 800
